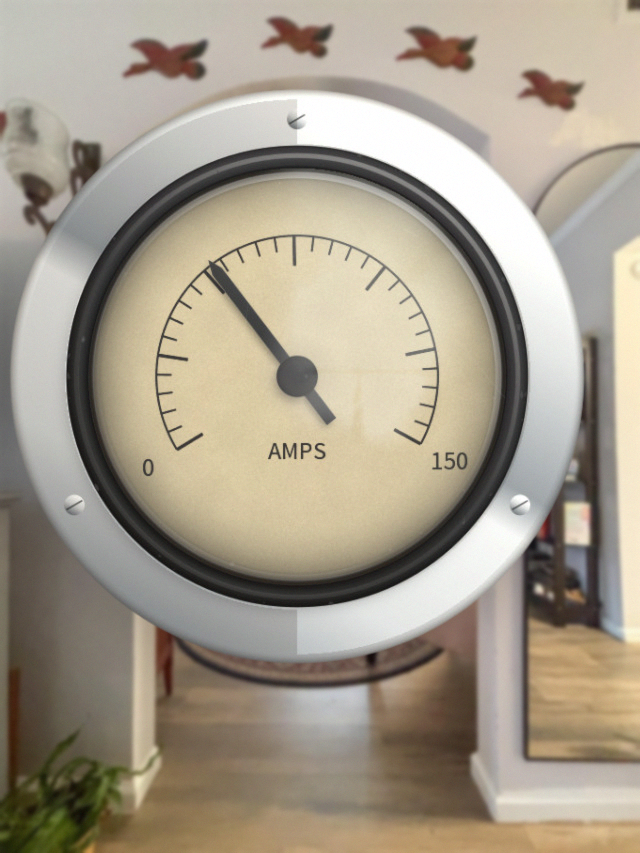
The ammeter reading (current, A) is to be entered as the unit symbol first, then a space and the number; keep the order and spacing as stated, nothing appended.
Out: A 52.5
